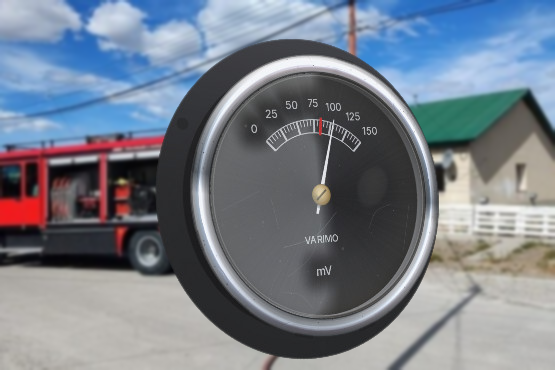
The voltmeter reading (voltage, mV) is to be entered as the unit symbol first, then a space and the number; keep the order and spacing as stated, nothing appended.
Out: mV 100
